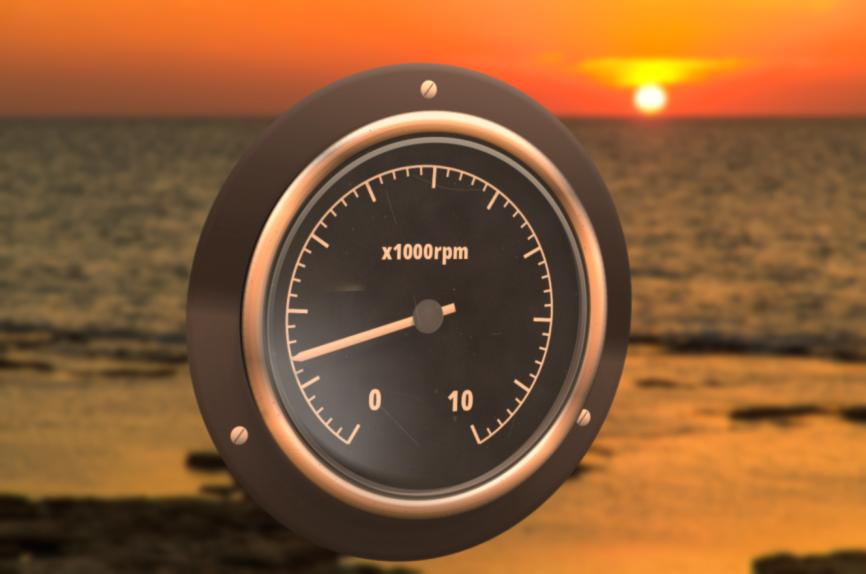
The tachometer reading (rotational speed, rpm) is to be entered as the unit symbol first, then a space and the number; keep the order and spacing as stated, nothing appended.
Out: rpm 1400
